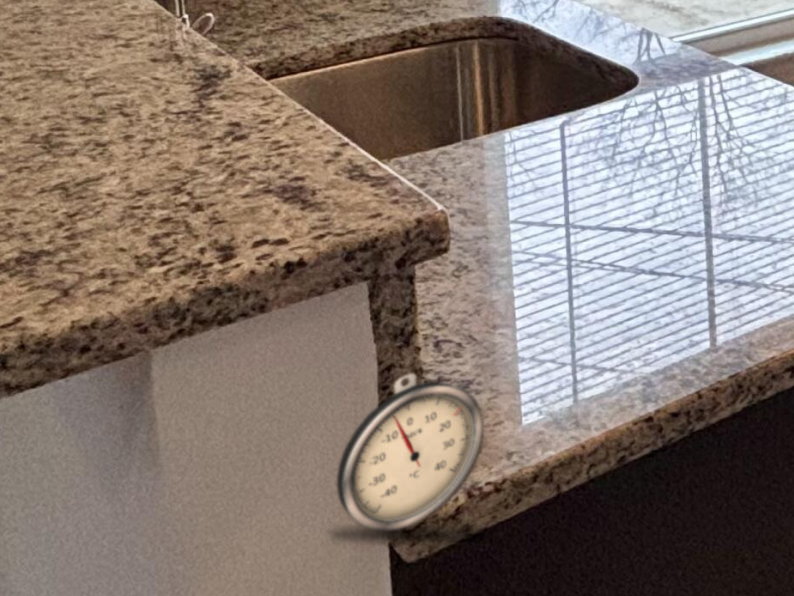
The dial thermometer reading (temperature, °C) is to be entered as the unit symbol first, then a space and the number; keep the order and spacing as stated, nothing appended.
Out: °C -5
